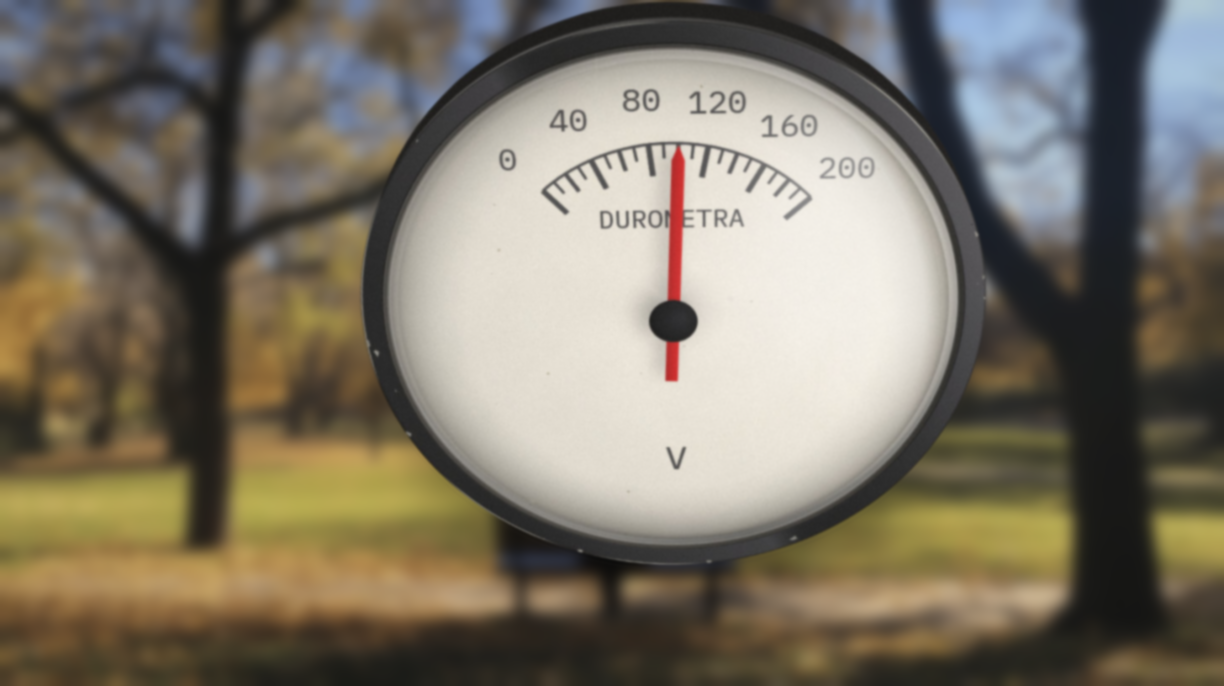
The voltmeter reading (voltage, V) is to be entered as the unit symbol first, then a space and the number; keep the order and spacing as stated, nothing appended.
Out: V 100
